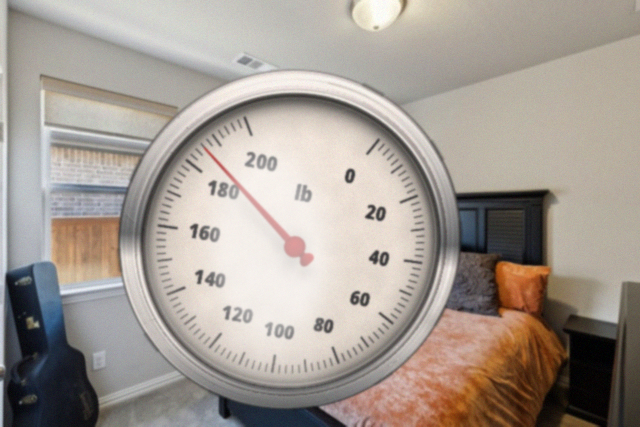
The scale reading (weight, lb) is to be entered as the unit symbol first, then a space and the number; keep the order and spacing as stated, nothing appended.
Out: lb 186
